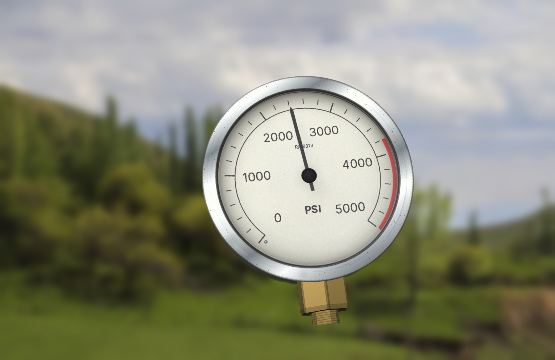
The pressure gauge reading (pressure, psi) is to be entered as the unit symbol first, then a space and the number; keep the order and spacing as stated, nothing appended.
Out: psi 2400
